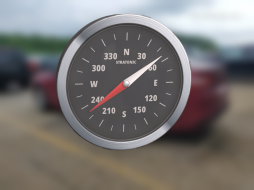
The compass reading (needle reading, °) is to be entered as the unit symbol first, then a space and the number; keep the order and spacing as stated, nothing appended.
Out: ° 232.5
